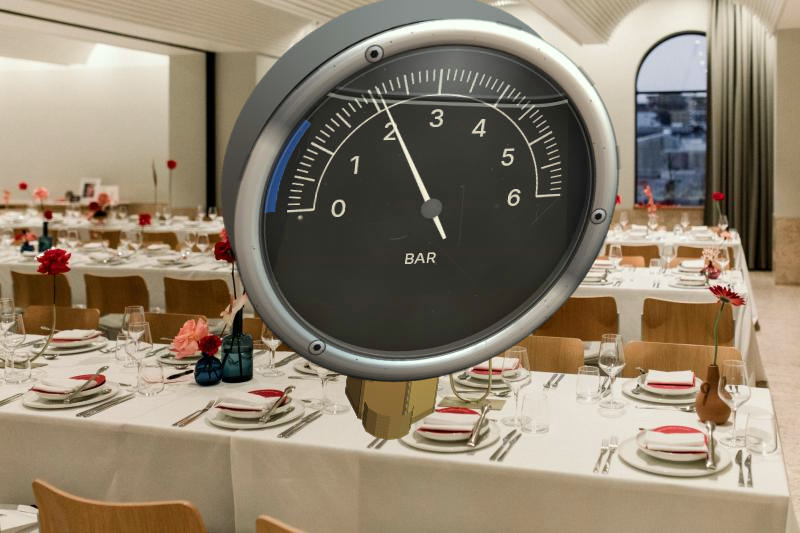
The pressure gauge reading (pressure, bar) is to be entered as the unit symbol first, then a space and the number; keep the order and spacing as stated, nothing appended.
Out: bar 2.1
